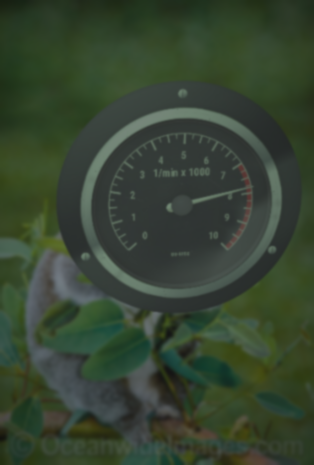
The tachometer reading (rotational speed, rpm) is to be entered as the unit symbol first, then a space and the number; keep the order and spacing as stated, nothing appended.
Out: rpm 7750
